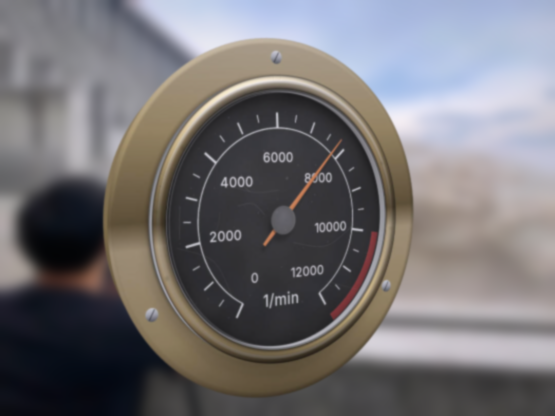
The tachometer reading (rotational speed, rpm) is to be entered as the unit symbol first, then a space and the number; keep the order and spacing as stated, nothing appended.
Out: rpm 7750
